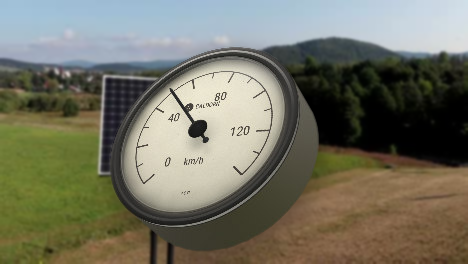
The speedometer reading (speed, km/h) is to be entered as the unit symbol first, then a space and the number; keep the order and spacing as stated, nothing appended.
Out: km/h 50
